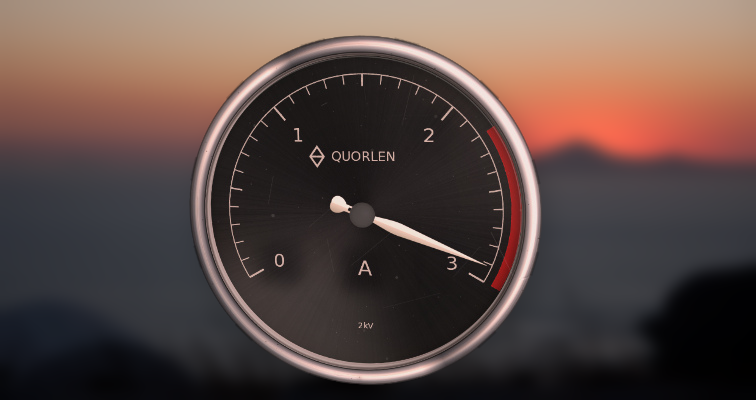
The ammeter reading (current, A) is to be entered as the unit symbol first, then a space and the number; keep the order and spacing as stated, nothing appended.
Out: A 2.9
